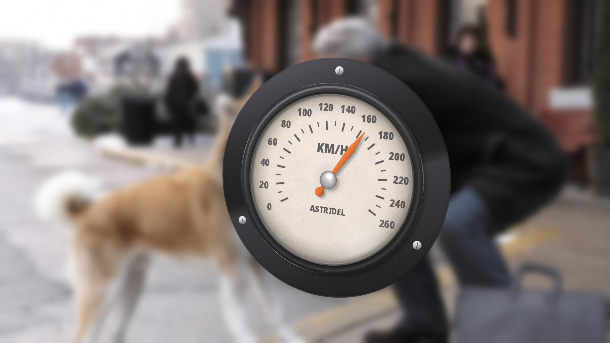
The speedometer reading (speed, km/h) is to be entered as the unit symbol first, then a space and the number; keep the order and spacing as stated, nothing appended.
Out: km/h 165
